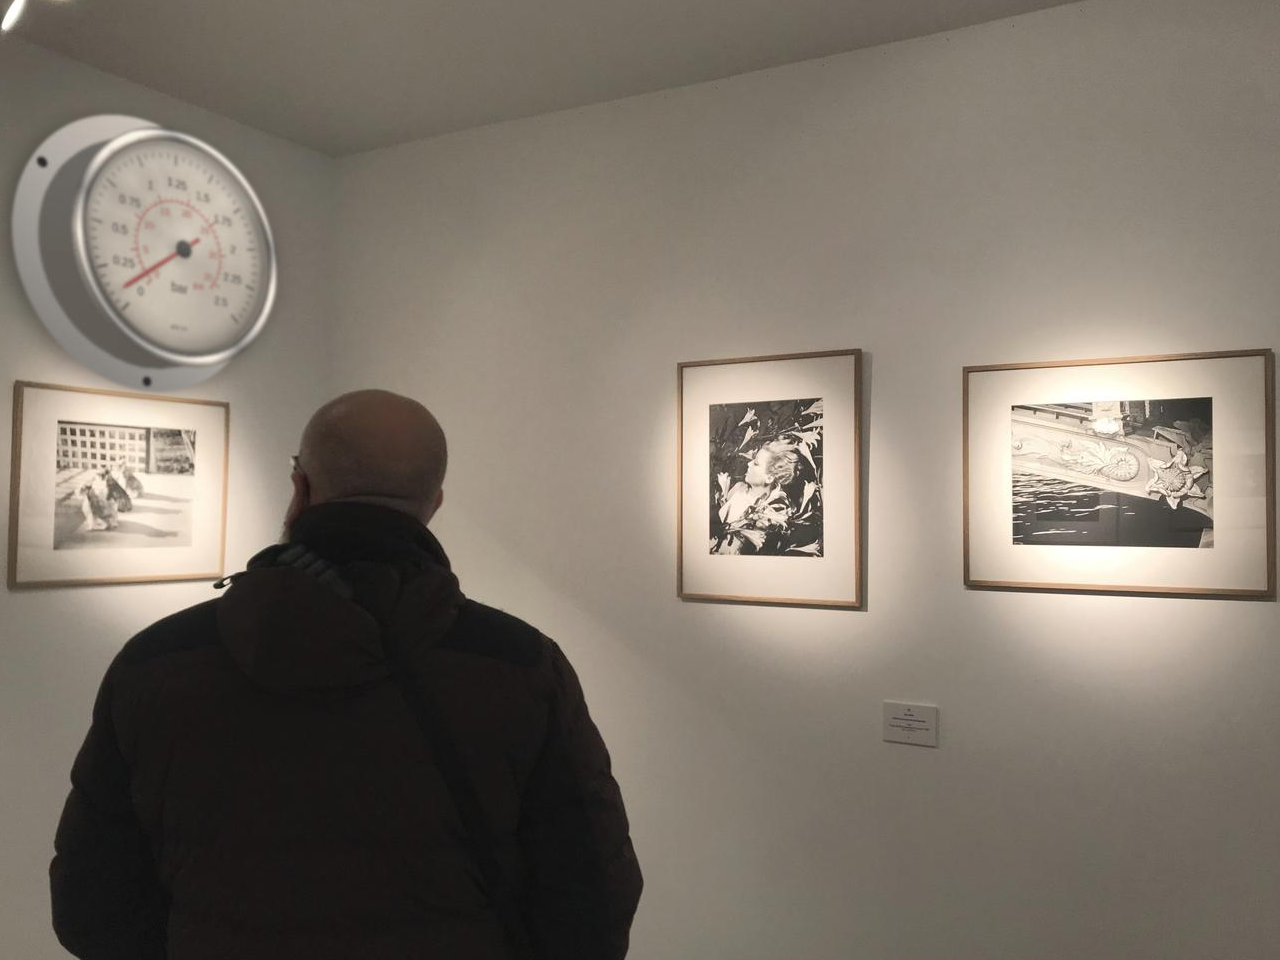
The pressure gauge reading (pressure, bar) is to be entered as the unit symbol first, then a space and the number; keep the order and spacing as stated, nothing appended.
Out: bar 0.1
